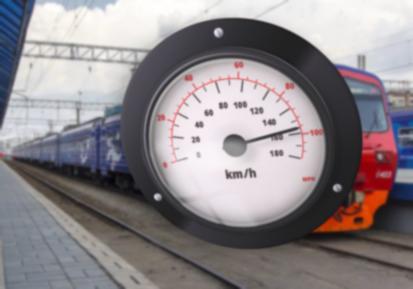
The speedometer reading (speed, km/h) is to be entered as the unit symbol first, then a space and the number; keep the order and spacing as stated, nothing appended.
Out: km/h 155
